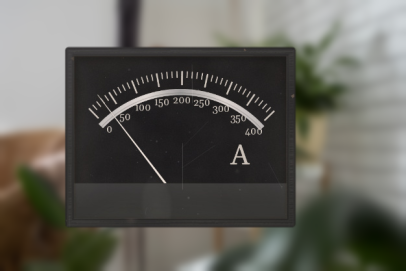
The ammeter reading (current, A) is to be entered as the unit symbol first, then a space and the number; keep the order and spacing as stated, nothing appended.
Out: A 30
